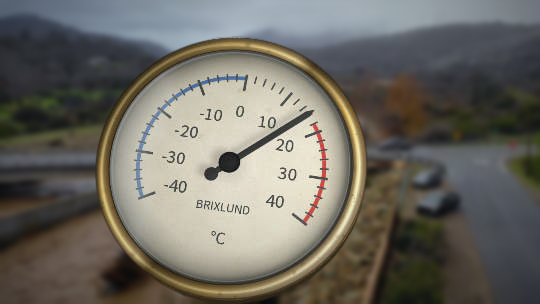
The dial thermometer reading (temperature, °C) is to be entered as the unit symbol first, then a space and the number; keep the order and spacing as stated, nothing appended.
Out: °C 16
